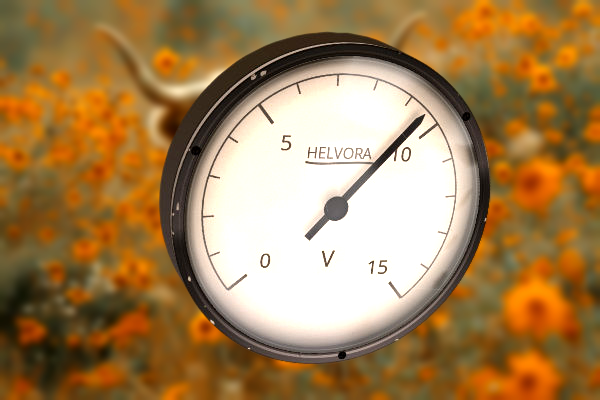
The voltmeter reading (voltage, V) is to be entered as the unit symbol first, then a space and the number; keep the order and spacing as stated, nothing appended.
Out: V 9.5
